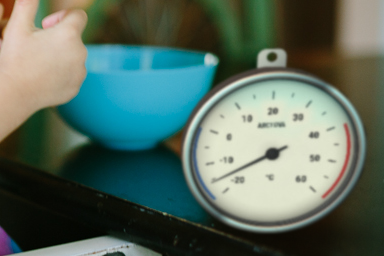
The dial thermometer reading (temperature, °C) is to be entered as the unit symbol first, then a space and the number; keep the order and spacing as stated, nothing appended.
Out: °C -15
